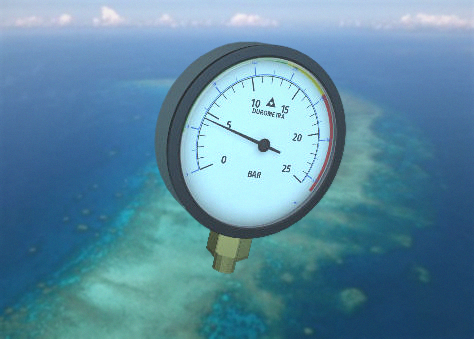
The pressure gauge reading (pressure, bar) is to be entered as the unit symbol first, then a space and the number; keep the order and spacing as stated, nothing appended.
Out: bar 4.5
